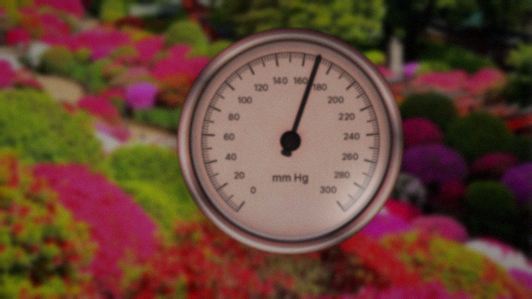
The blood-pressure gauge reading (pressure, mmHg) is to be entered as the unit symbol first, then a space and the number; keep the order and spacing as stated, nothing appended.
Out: mmHg 170
